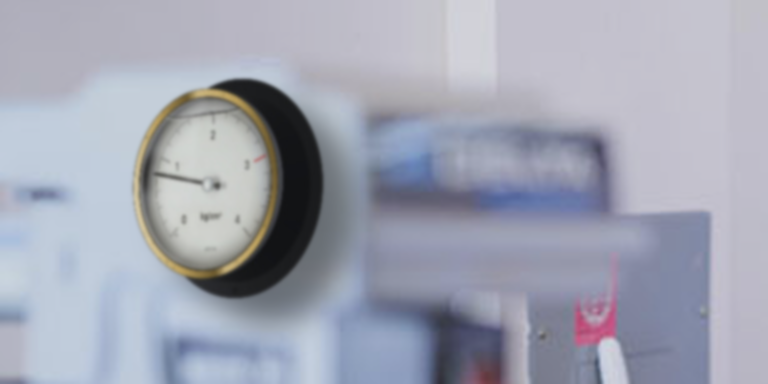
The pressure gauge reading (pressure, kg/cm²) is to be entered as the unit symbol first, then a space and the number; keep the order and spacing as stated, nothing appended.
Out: kg/cm² 0.8
